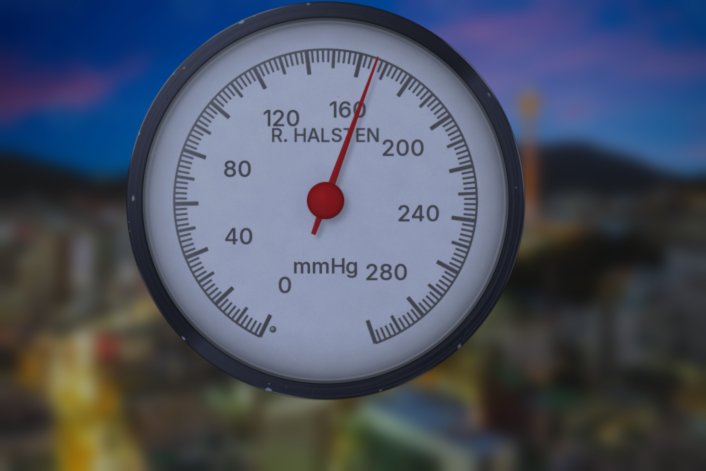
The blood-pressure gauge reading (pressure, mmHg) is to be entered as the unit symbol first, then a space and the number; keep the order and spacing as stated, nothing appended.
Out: mmHg 166
